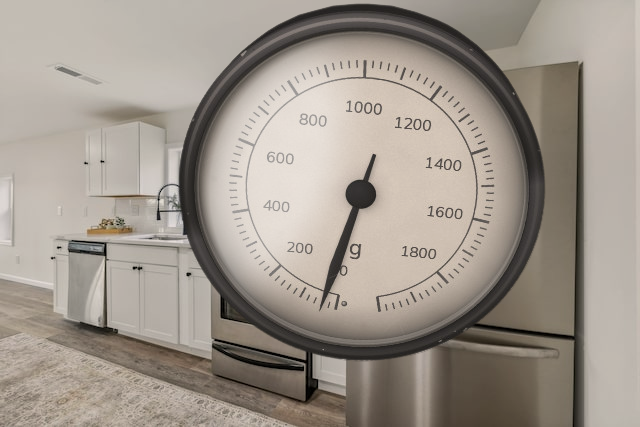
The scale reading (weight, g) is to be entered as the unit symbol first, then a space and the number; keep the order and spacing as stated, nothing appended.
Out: g 40
